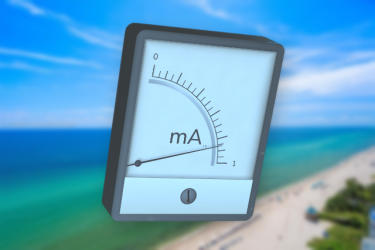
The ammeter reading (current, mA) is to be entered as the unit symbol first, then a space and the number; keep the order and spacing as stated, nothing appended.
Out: mA 0.85
